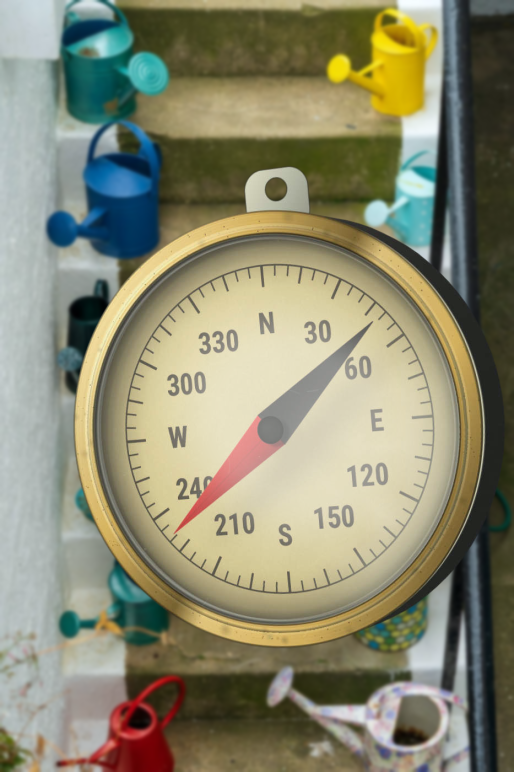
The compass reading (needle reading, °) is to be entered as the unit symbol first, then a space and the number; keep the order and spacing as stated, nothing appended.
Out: ° 230
